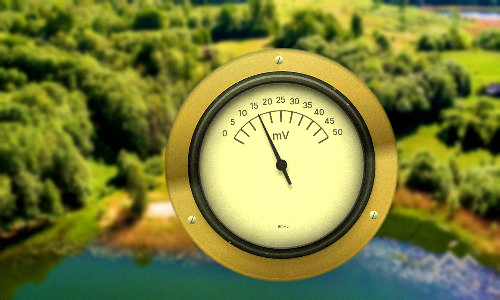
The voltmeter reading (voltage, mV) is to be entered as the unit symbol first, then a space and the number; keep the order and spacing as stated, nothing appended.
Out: mV 15
